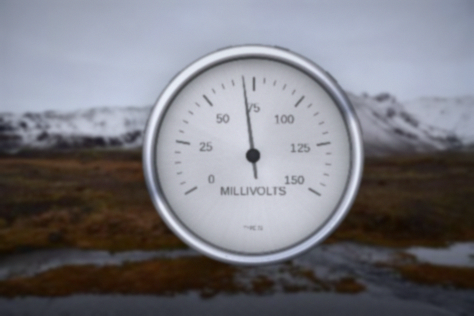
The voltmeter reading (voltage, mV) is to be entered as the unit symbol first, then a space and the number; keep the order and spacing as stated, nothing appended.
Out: mV 70
